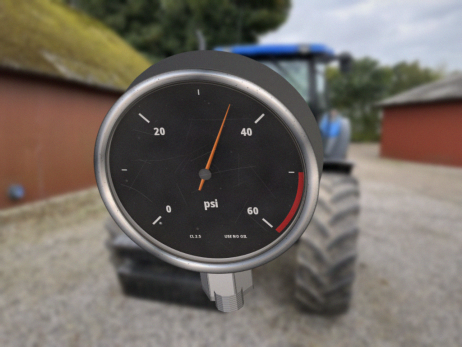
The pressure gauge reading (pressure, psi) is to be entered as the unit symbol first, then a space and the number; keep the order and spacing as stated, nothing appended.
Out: psi 35
